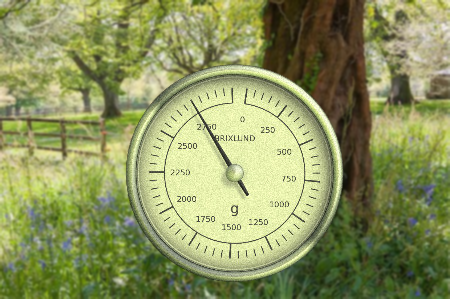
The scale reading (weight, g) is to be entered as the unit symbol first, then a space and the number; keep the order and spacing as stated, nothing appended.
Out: g 2750
